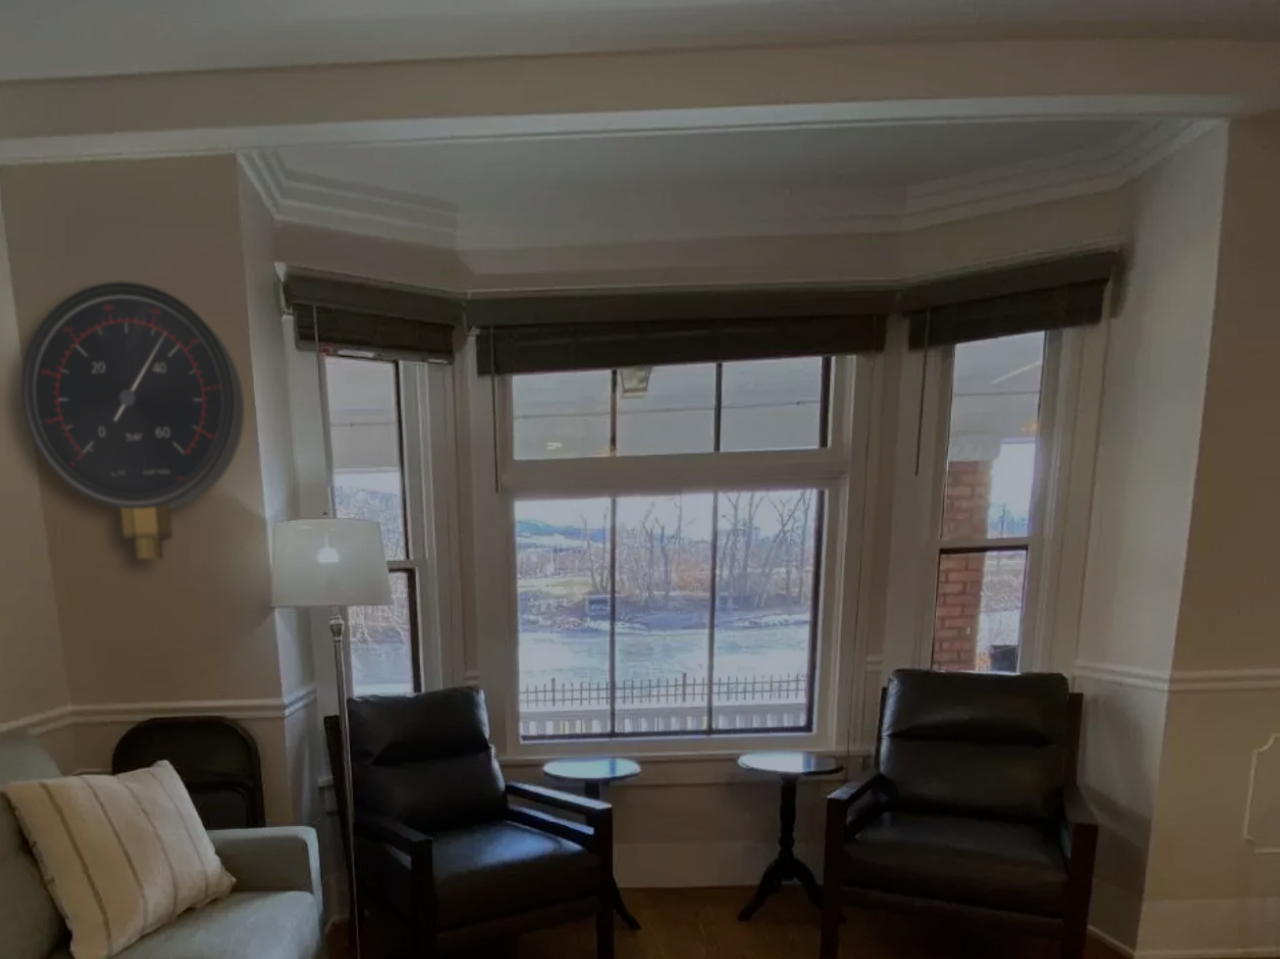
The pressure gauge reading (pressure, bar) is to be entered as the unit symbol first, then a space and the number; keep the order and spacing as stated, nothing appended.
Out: bar 37.5
